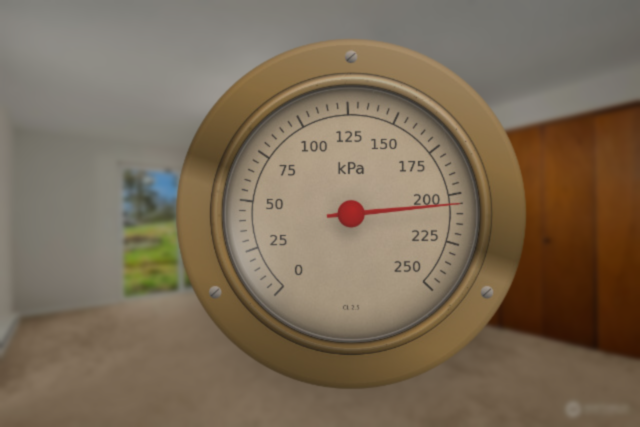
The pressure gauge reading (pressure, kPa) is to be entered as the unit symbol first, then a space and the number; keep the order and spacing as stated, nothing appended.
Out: kPa 205
